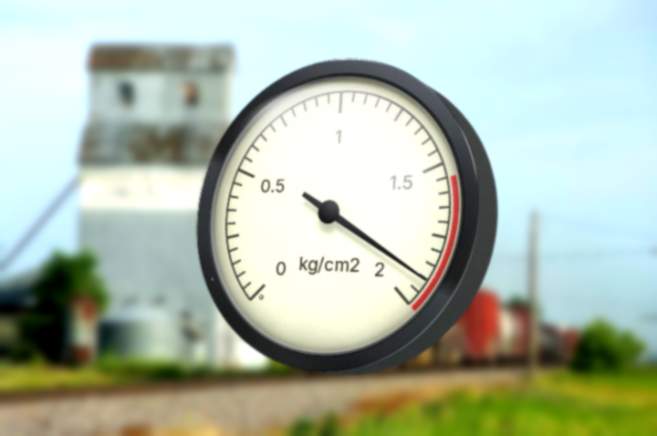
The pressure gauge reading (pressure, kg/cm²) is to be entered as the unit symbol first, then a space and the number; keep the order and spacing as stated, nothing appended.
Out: kg/cm² 1.9
